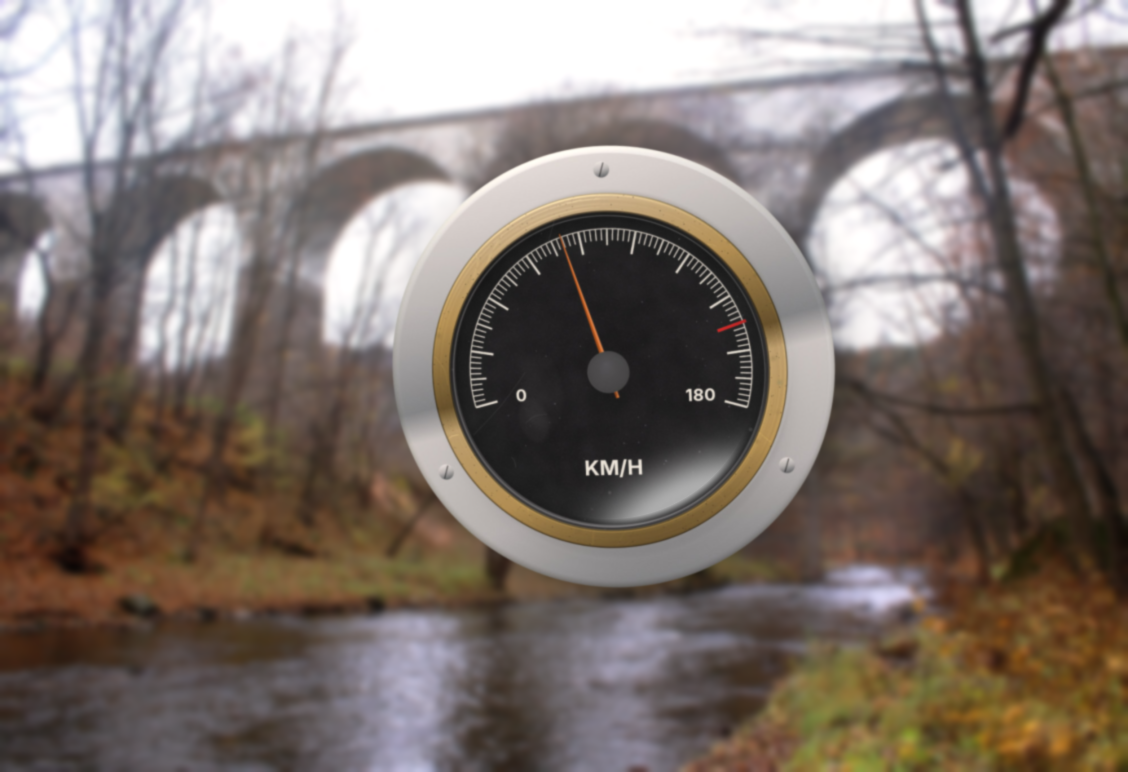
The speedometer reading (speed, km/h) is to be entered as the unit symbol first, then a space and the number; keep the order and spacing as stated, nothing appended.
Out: km/h 74
